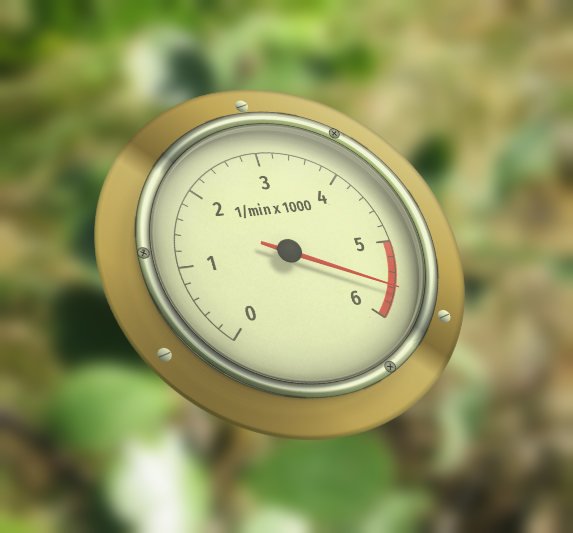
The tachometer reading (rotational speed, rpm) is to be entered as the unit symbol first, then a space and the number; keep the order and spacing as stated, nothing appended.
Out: rpm 5600
